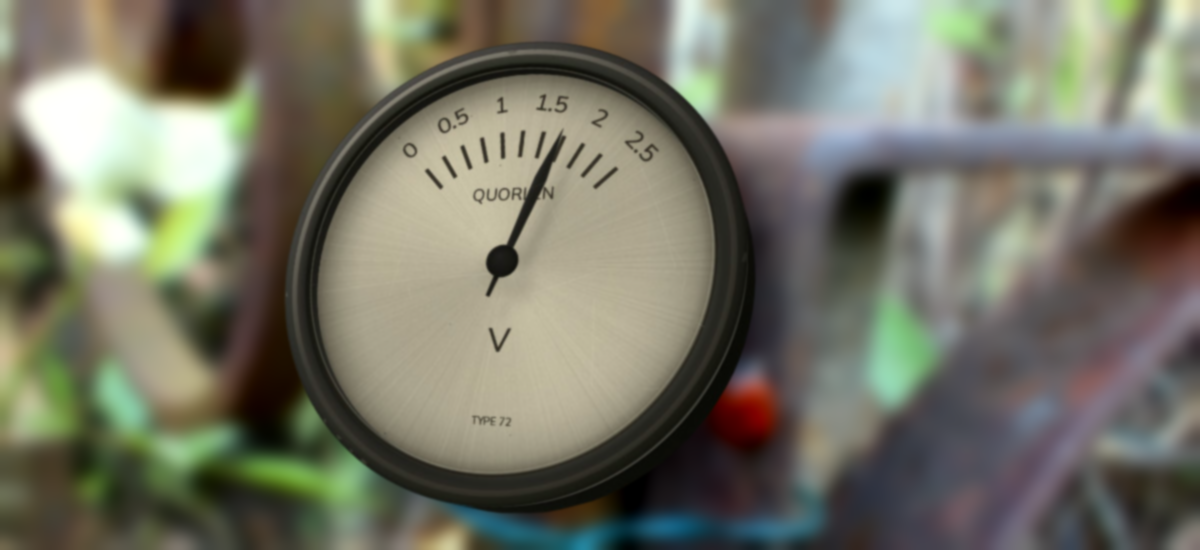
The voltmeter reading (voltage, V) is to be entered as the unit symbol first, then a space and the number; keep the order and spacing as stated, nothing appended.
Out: V 1.75
